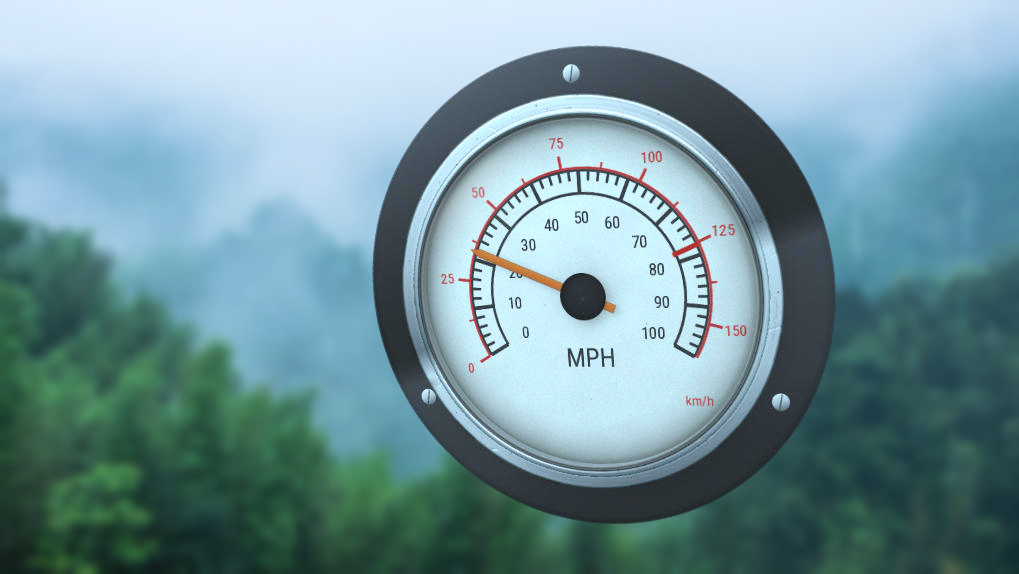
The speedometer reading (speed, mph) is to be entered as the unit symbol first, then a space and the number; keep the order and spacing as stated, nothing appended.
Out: mph 22
